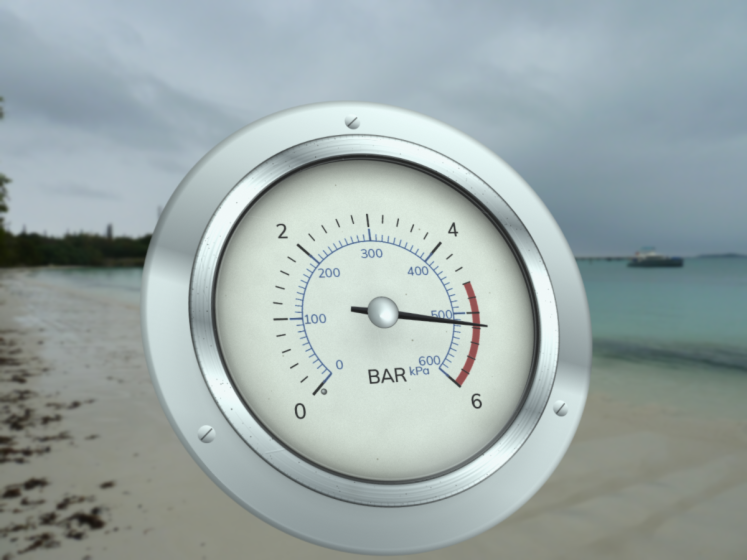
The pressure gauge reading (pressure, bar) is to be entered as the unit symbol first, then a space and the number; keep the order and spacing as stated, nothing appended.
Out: bar 5.2
